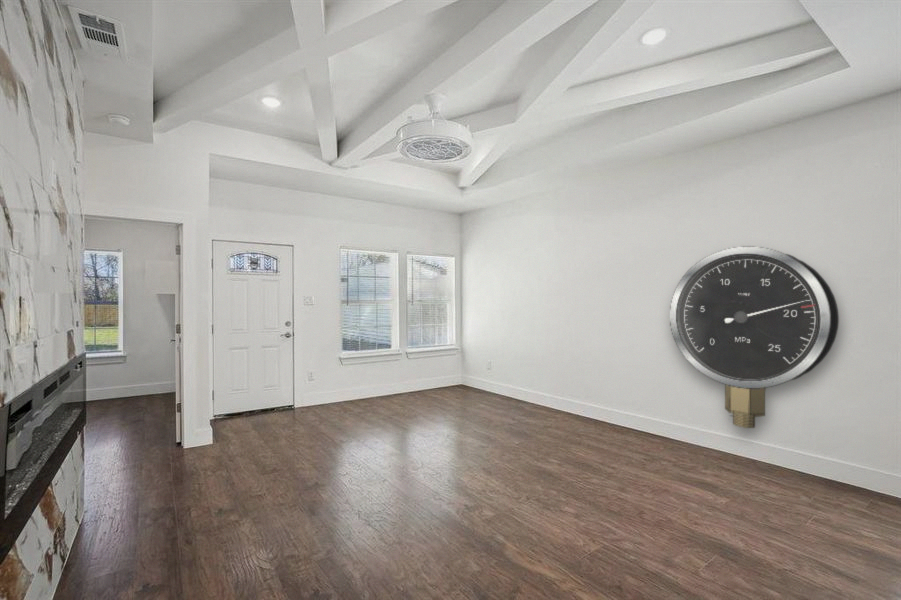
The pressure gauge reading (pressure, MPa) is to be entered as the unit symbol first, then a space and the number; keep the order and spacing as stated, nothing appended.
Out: MPa 19
